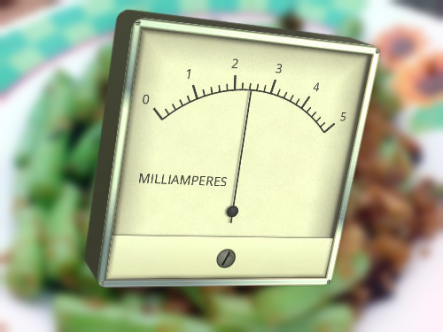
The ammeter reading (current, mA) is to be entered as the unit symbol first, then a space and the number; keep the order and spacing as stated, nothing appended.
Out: mA 2.4
